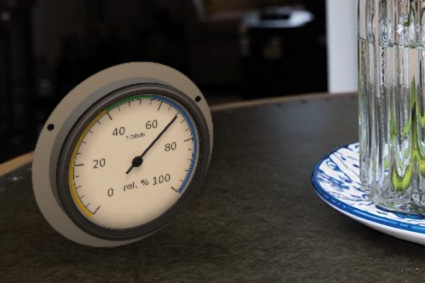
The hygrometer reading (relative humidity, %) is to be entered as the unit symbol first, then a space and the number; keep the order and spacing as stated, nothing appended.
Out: % 68
